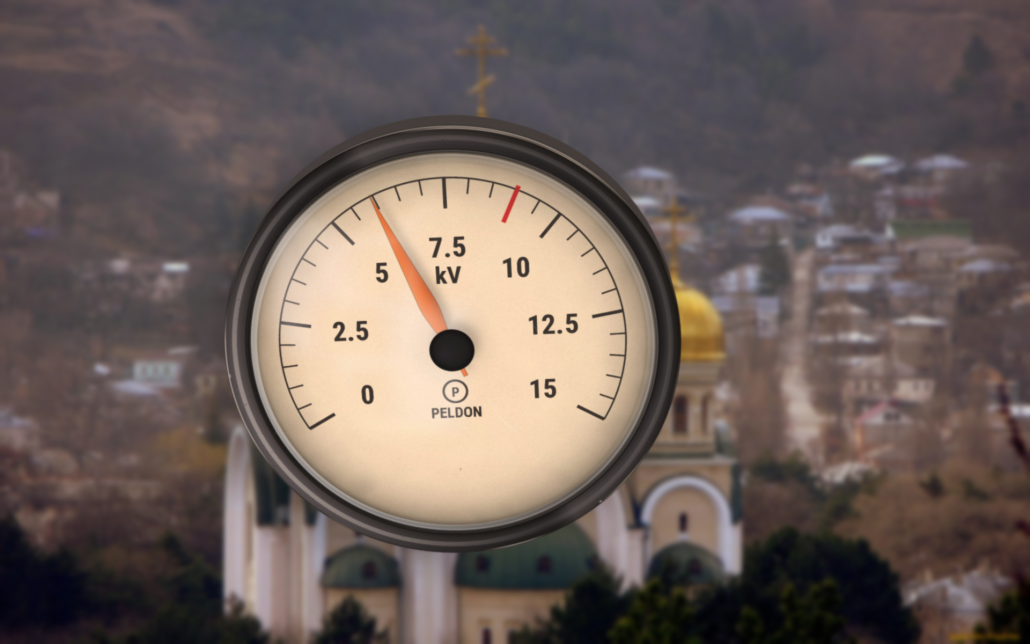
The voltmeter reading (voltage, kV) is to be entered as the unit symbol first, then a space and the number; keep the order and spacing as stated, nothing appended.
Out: kV 6
